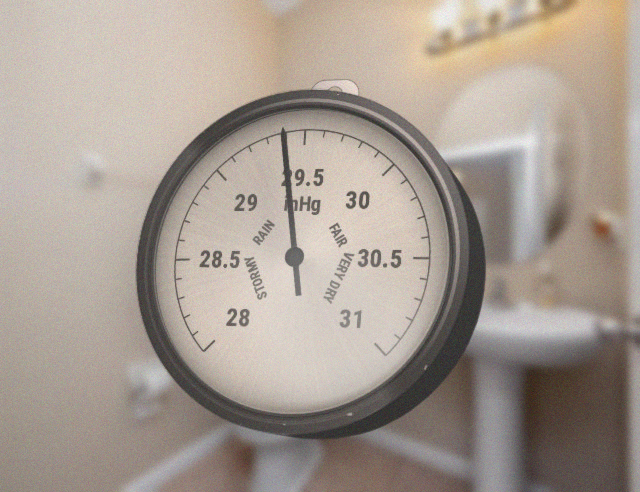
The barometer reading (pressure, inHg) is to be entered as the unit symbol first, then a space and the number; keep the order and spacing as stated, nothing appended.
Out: inHg 29.4
